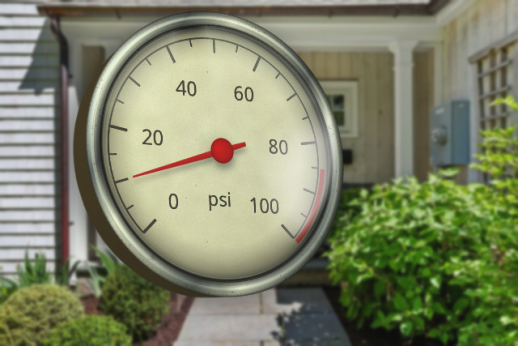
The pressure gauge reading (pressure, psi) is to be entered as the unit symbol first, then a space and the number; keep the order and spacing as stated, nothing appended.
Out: psi 10
